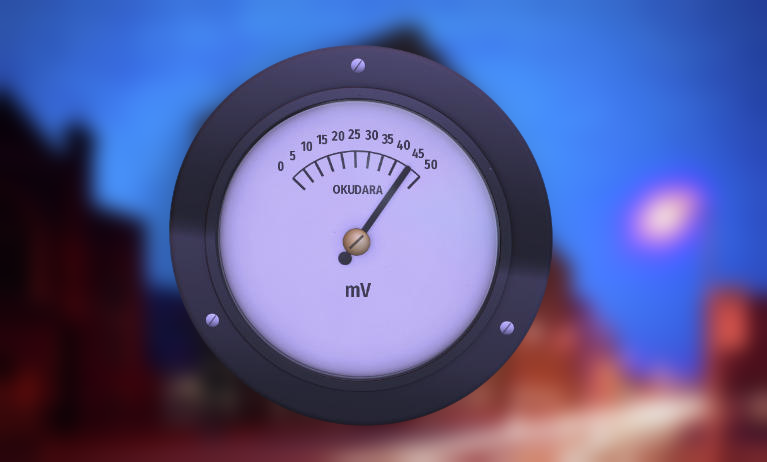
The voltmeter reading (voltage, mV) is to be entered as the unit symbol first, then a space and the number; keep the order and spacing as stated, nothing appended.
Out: mV 45
